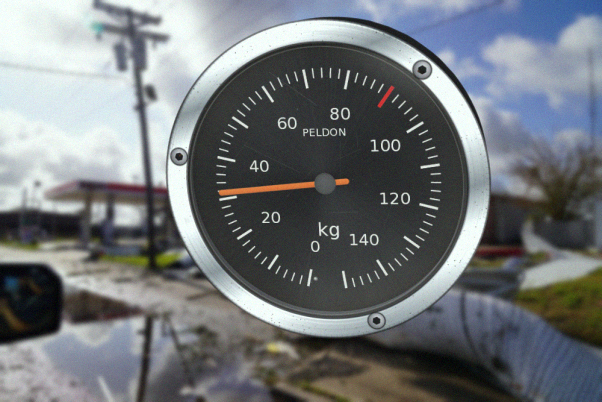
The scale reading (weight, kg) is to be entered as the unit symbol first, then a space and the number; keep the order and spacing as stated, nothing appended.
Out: kg 32
